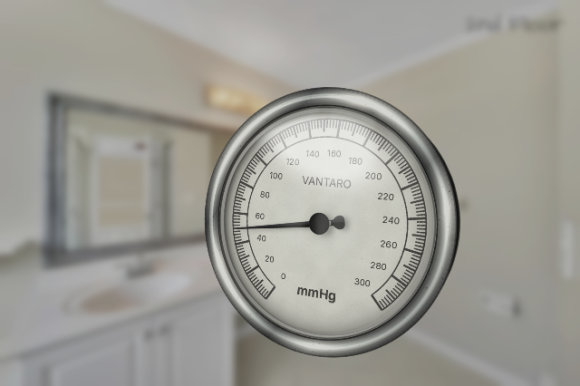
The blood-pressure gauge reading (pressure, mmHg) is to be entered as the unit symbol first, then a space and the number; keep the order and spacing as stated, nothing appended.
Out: mmHg 50
